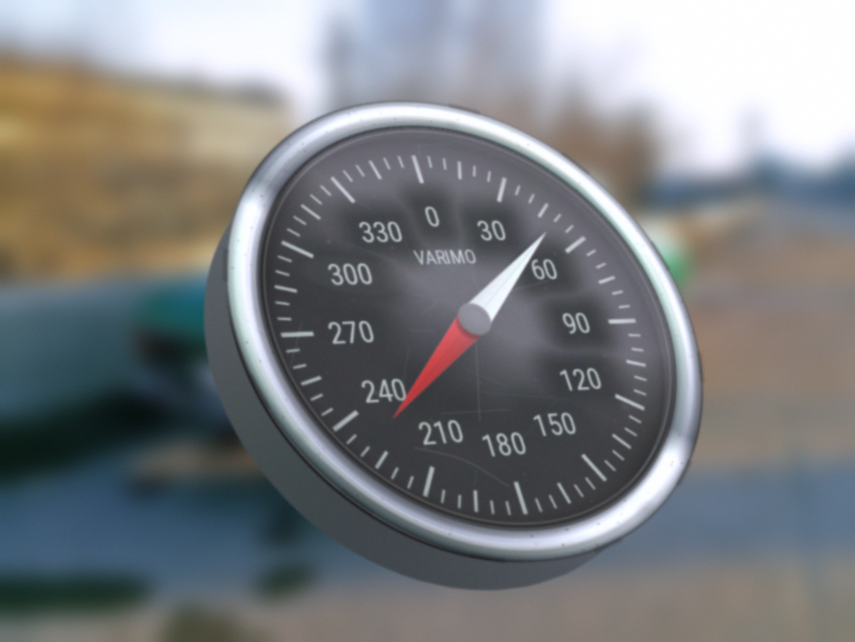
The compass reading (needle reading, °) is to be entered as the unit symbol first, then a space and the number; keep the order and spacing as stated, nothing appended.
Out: ° 230
